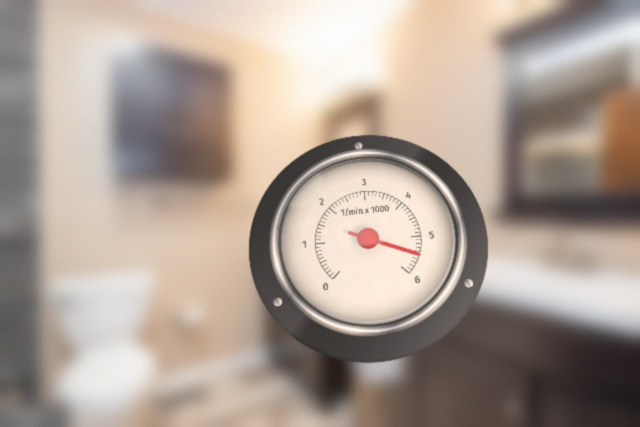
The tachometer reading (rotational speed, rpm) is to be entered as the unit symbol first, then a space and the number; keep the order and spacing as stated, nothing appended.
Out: rpm 5500
